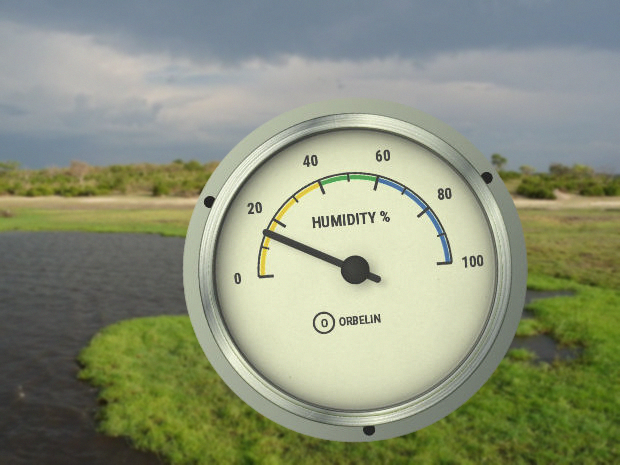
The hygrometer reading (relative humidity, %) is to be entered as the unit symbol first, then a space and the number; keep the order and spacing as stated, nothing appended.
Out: % 15
